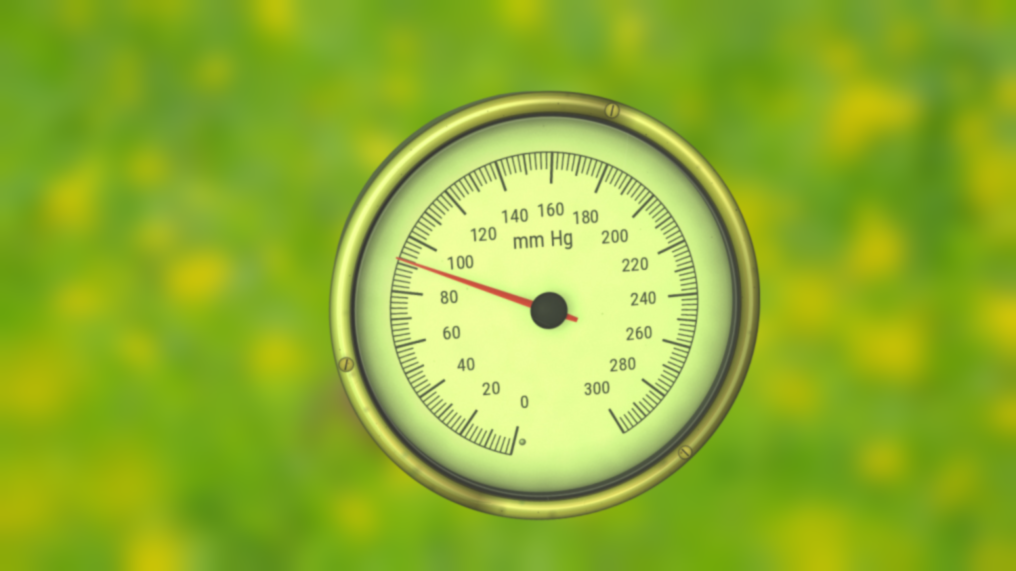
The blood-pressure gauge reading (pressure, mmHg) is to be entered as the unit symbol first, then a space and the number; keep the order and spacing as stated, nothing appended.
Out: mmHg 92
